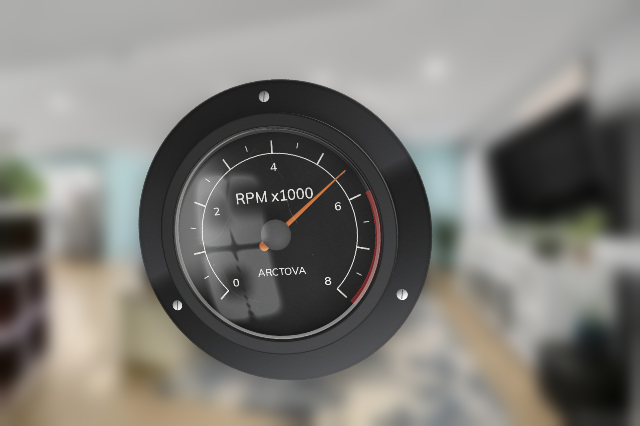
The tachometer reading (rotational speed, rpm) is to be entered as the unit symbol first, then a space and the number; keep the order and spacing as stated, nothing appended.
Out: rpm 5500
